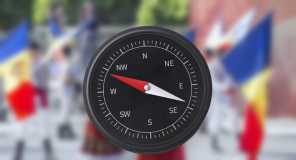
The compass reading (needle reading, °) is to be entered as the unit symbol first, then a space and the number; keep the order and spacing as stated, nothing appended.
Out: ° 295
